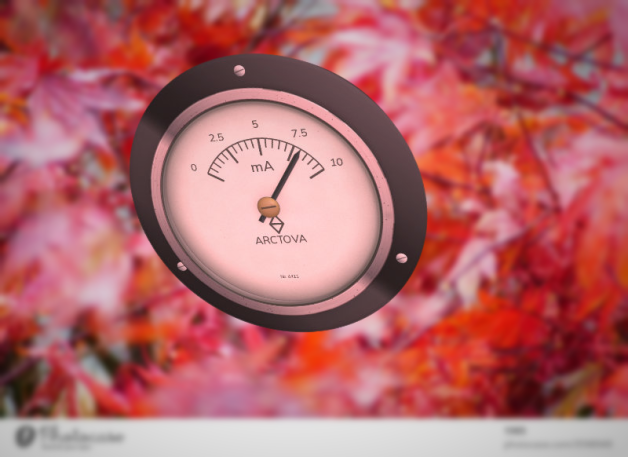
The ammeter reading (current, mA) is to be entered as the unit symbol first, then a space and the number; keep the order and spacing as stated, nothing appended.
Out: mA 8
